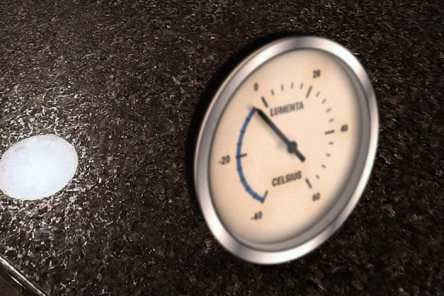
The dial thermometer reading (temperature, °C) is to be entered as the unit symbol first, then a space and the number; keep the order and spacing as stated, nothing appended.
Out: °C -4
